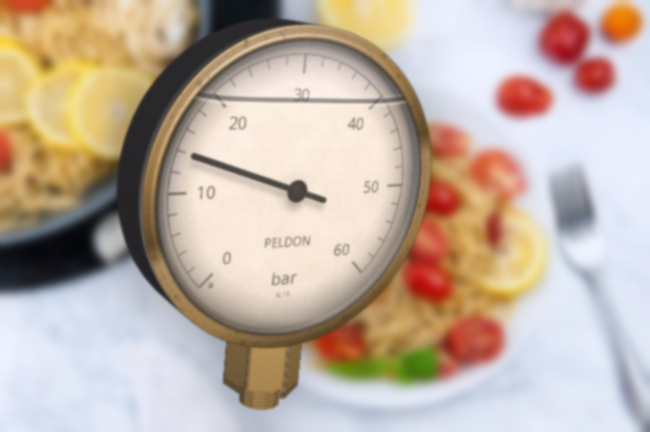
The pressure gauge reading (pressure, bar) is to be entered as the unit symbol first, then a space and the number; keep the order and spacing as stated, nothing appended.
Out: bar 14
